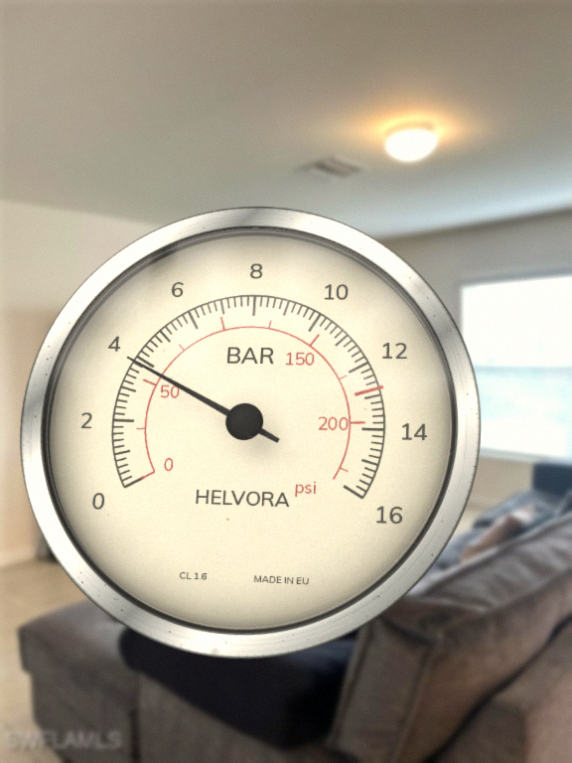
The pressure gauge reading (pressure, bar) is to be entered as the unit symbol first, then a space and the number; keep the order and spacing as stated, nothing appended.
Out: bar 3.8
